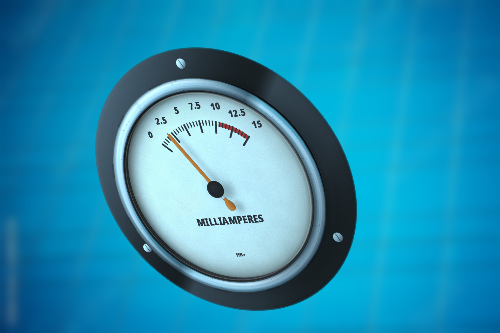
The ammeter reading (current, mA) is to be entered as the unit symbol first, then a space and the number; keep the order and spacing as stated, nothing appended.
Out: mA 2.5
